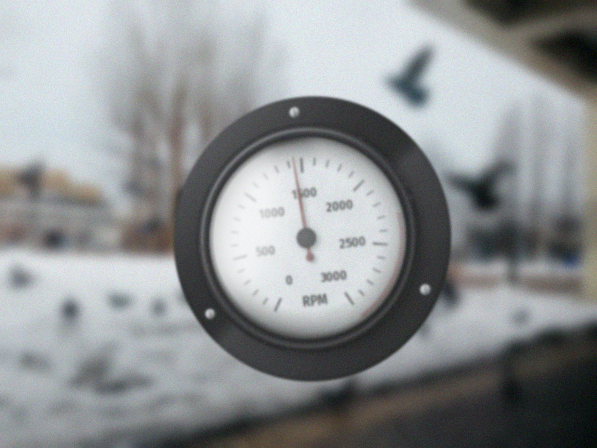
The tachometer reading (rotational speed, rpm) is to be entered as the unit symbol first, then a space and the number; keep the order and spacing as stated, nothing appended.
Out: rpm 1450
